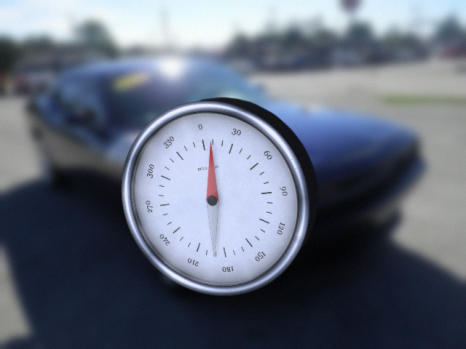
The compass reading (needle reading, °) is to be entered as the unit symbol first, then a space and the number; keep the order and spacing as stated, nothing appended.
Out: ° 10
